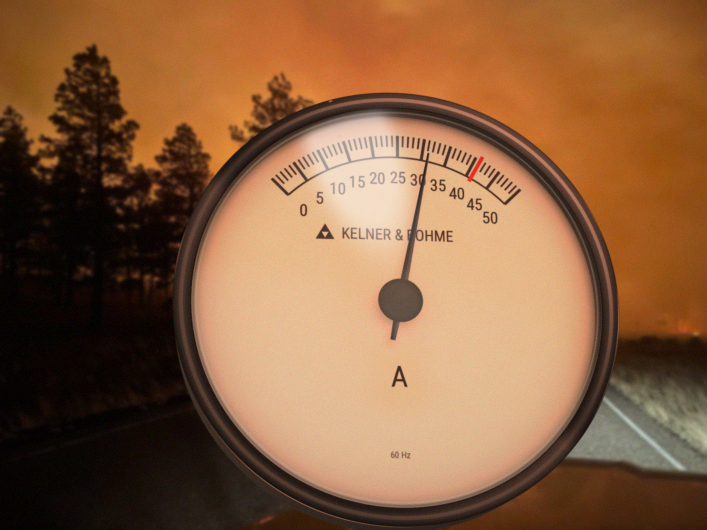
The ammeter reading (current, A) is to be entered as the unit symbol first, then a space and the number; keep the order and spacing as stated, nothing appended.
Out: A 31
